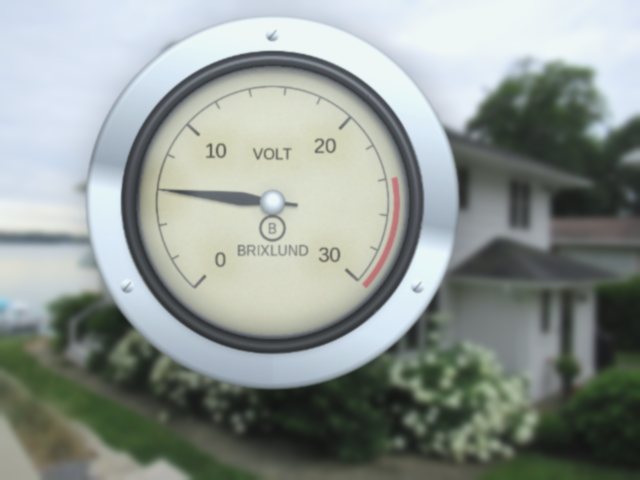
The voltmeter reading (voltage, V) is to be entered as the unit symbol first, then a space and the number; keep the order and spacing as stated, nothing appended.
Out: V 6
